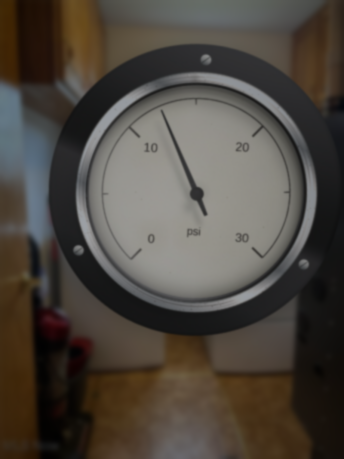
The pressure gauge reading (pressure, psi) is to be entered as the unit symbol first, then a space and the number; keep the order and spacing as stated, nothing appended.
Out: psi 12.5
